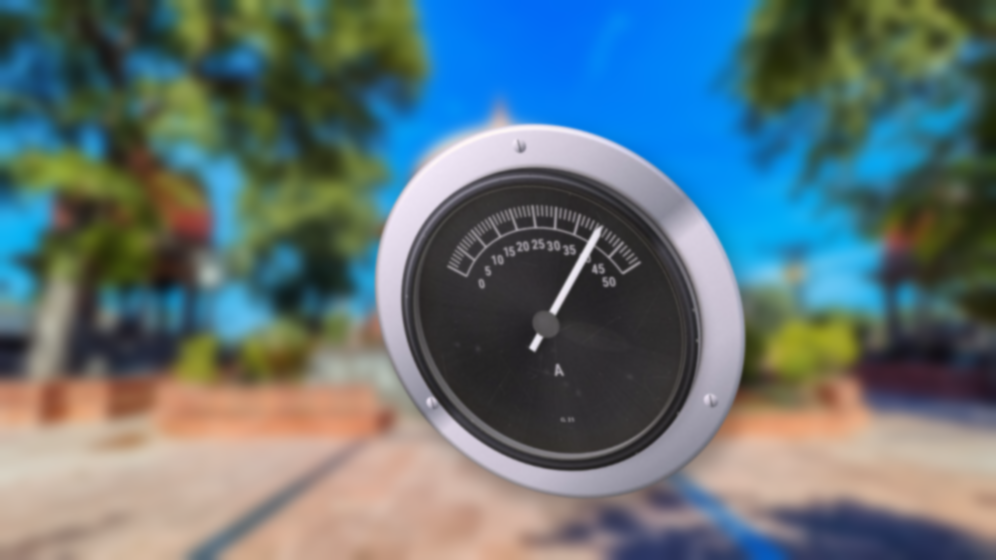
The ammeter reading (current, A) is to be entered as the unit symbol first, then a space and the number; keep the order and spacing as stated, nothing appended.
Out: A 40
